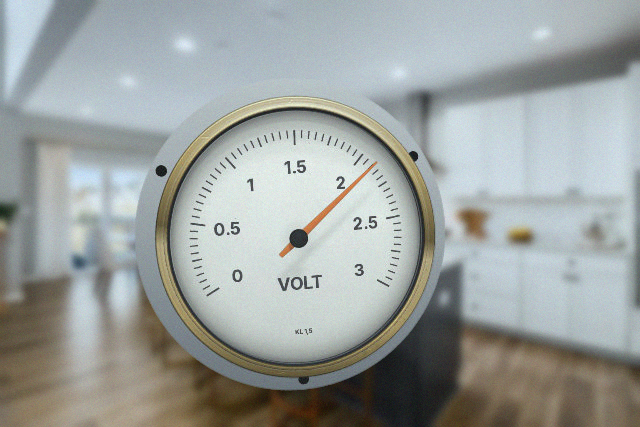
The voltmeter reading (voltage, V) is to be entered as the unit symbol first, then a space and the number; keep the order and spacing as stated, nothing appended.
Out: V 2.1
